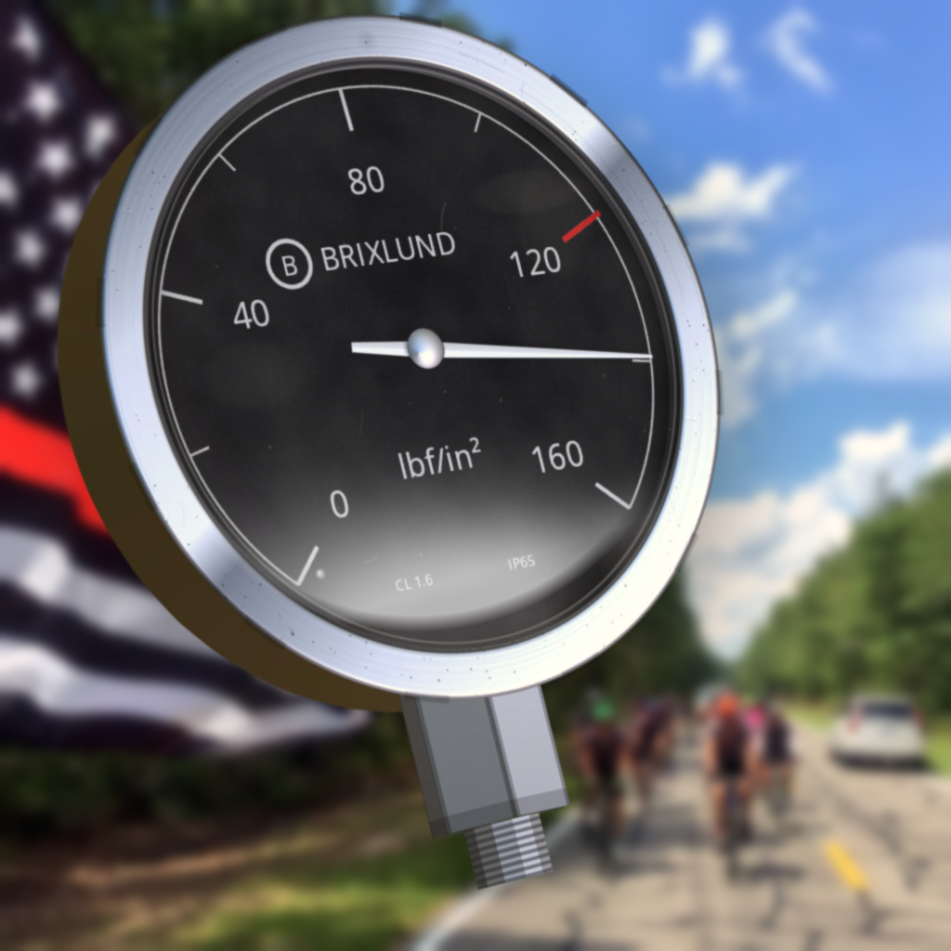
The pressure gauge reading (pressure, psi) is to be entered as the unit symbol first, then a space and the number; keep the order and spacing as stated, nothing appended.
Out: psi 140
